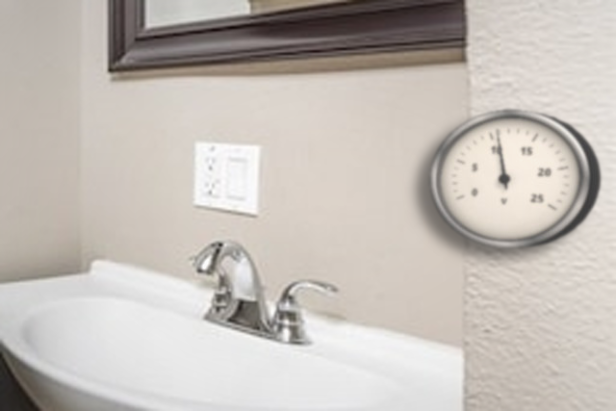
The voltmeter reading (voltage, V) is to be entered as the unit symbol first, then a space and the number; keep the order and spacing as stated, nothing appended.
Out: V 11
